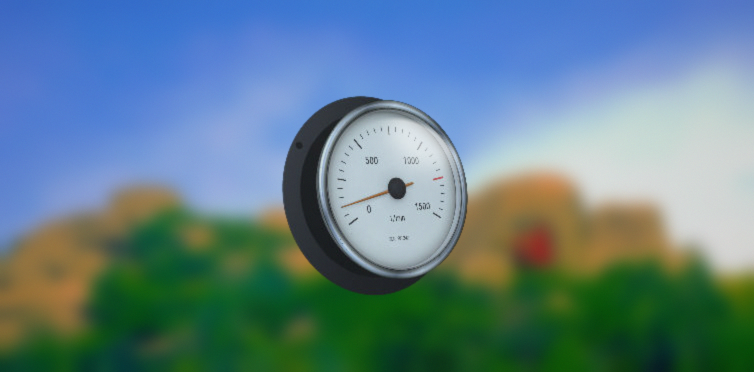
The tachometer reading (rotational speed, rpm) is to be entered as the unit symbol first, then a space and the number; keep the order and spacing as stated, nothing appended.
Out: rpm 100
